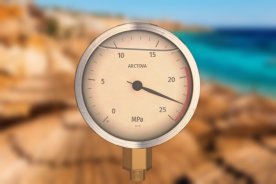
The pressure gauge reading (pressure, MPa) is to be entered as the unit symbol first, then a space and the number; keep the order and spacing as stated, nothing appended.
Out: MPa 23
